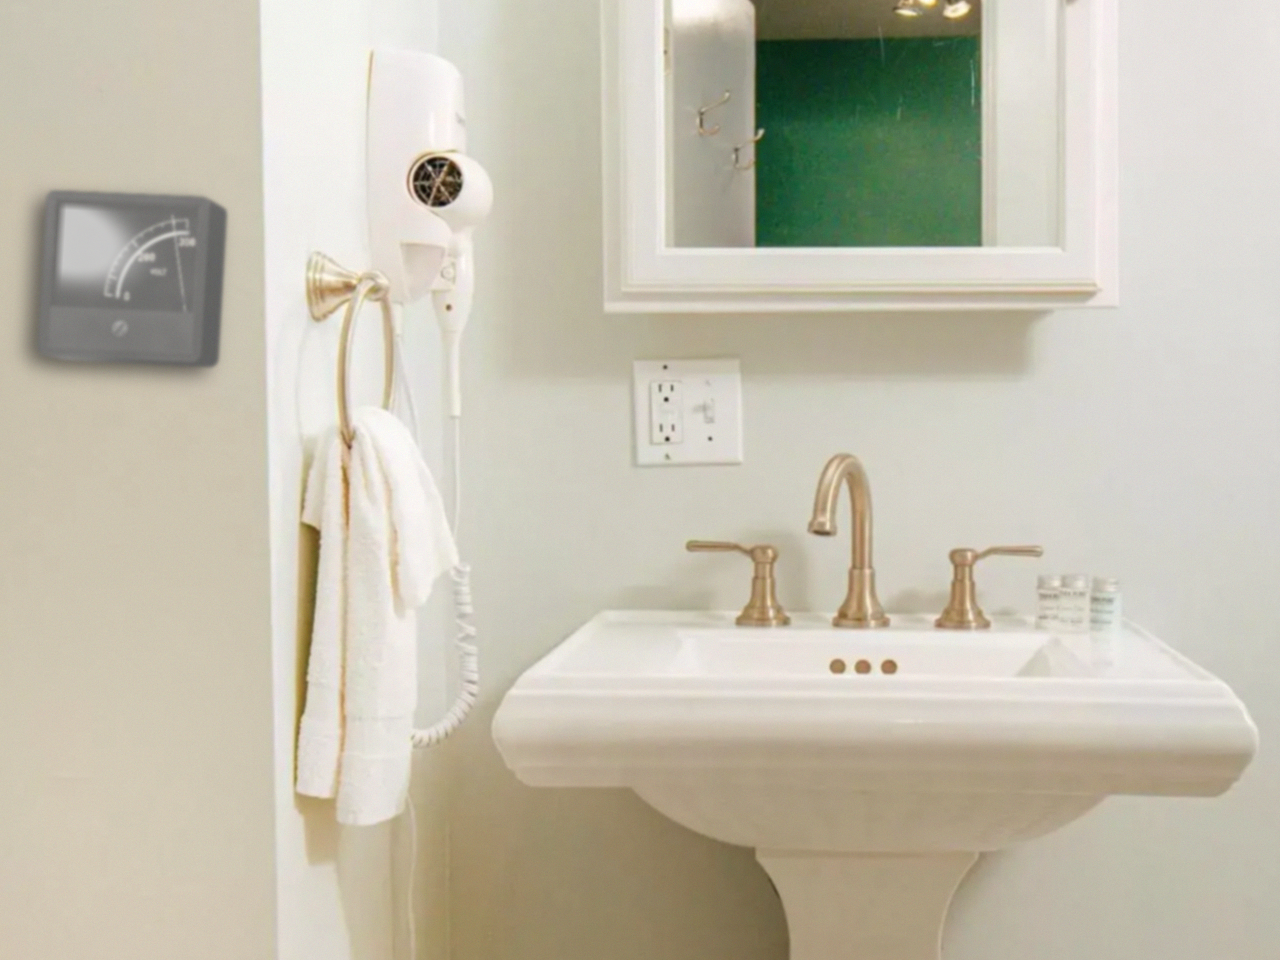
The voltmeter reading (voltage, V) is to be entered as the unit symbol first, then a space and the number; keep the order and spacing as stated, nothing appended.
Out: V 280
